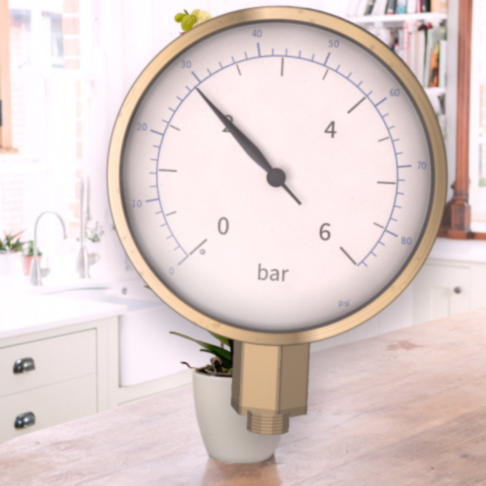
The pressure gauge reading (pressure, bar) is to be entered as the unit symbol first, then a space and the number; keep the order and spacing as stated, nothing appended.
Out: bar 2
